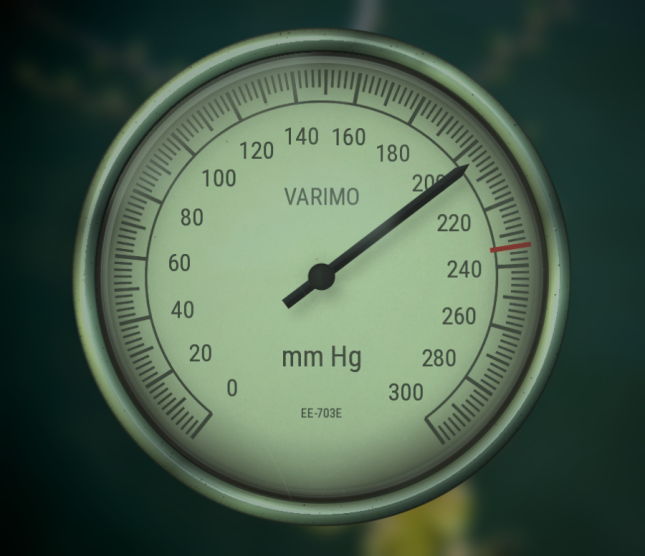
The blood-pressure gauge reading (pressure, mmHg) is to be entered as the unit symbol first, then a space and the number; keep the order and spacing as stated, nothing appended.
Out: mmHg 204
